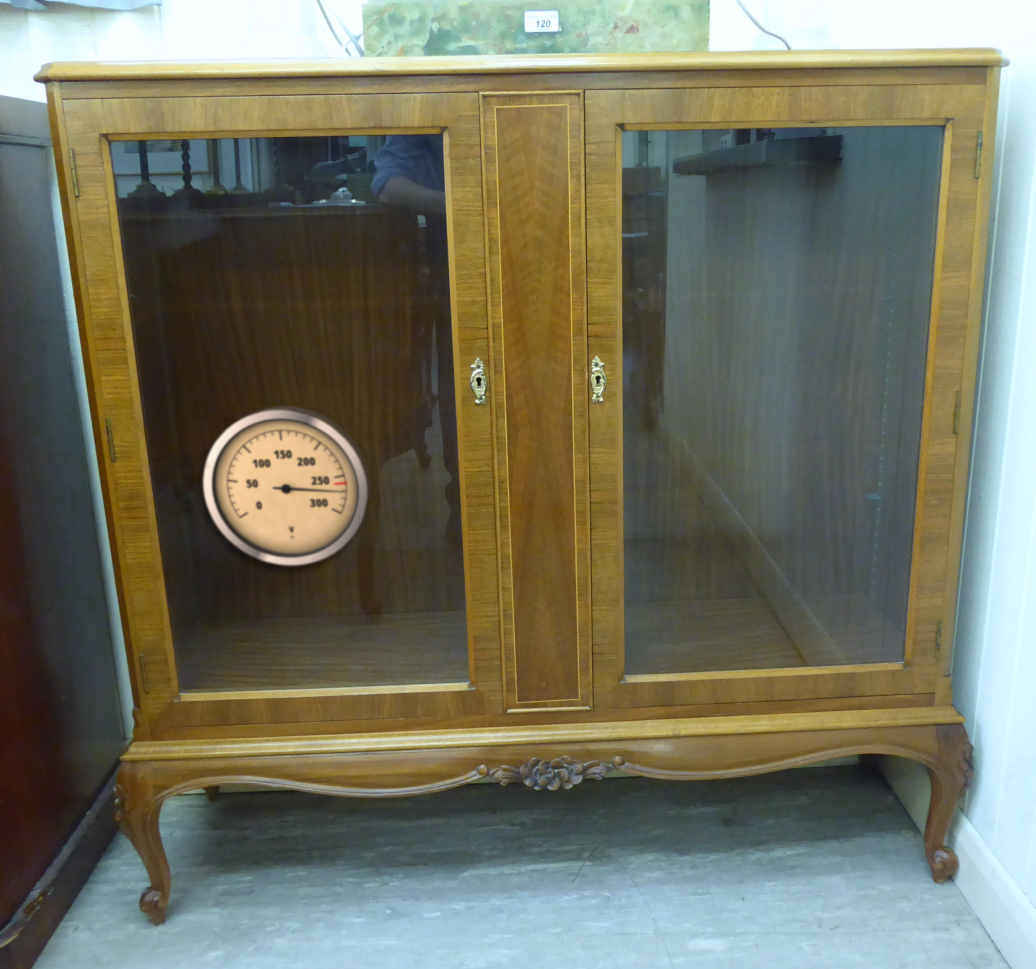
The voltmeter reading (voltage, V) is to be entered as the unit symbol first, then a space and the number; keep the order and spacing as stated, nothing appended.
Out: V 270
